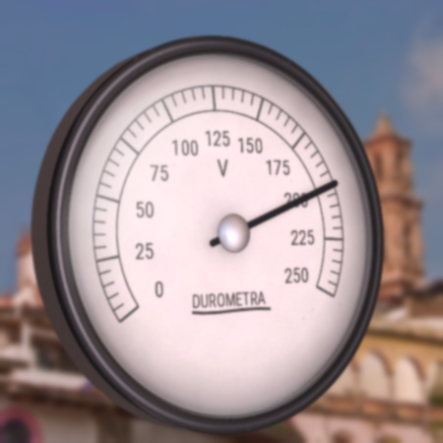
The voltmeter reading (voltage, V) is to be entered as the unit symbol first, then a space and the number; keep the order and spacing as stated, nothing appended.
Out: V 200
